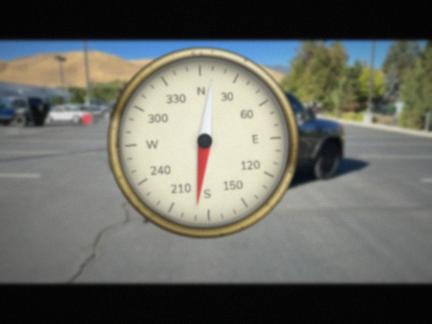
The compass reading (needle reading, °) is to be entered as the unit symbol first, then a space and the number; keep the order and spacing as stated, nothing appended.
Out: ° 190
